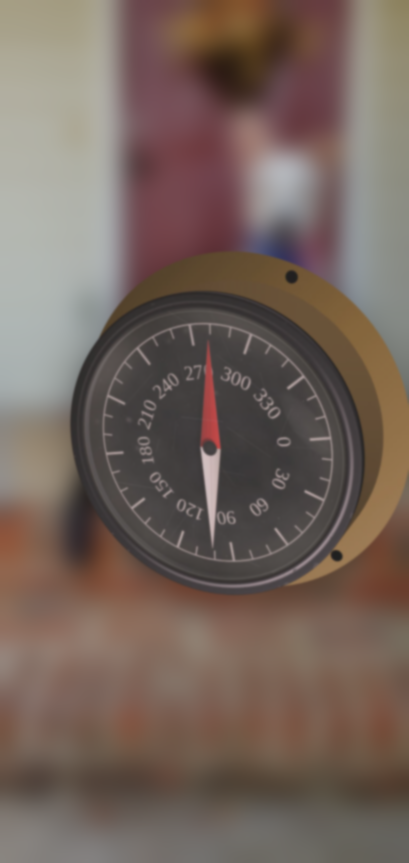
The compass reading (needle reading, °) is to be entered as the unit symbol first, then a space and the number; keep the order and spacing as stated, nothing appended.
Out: ° 280
